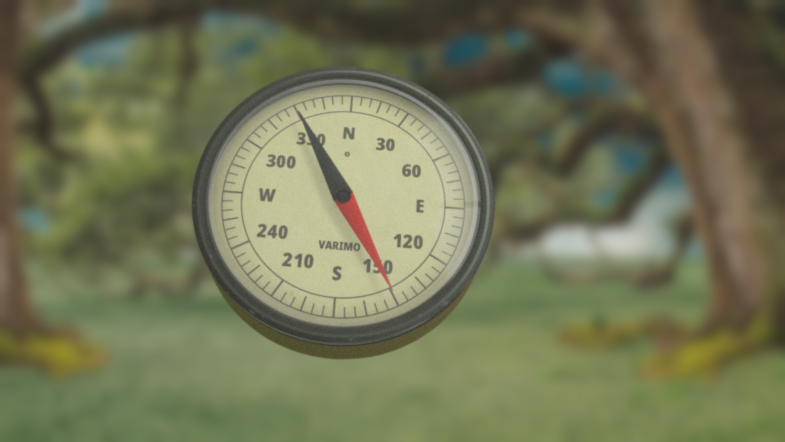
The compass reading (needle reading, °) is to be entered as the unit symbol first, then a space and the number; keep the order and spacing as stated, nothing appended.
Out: ° 150
